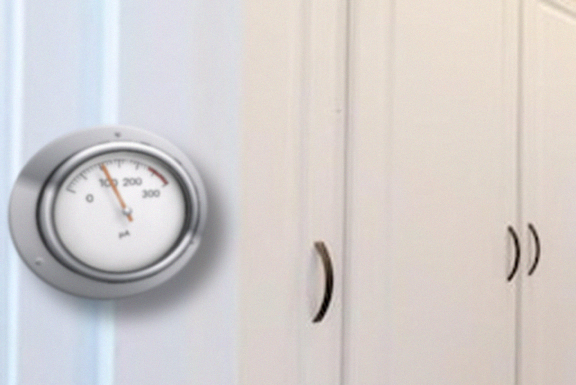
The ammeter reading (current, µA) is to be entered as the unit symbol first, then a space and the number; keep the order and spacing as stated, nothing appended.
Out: µA 100
